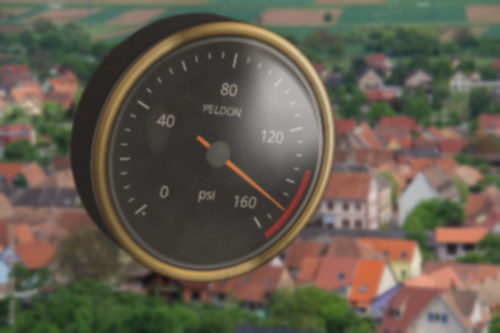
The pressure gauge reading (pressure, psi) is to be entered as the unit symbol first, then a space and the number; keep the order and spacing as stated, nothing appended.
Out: psi 150
